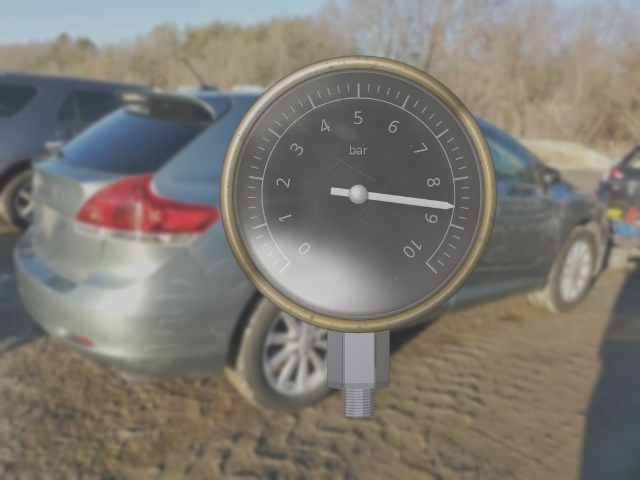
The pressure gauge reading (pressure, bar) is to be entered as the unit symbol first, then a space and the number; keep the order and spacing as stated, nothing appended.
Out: bar 8.6
